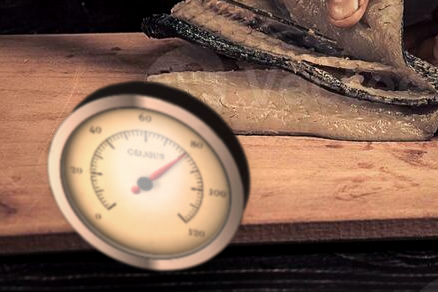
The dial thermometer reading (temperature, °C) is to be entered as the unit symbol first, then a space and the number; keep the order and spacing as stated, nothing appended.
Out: °C 80
